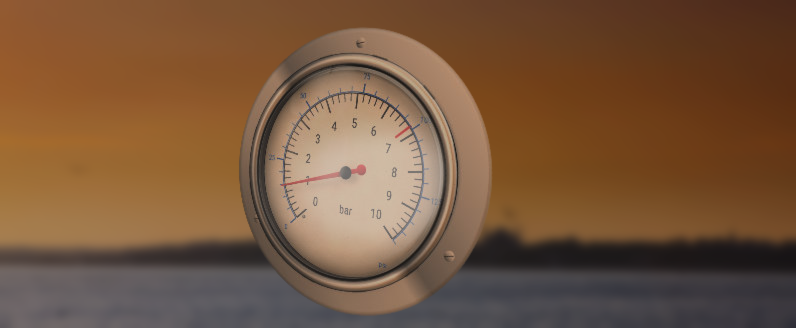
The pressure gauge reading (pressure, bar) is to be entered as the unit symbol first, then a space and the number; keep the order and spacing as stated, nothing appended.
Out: bar 1
